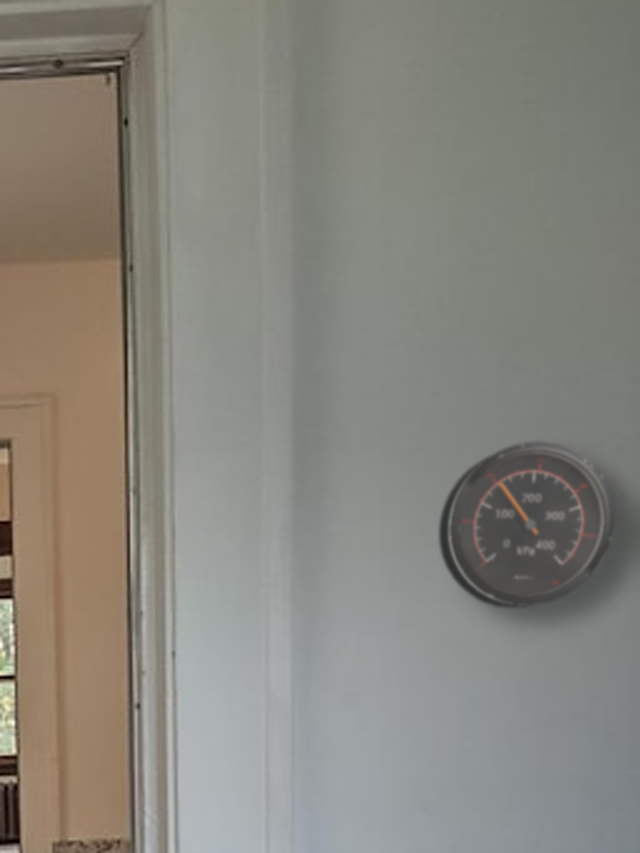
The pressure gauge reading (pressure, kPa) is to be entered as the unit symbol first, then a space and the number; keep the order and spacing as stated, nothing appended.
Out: kPa 140
